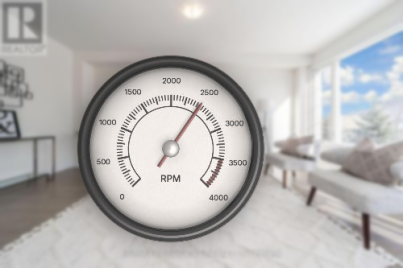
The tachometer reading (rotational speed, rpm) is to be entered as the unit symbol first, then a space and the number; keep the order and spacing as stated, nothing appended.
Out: rpm 2500
